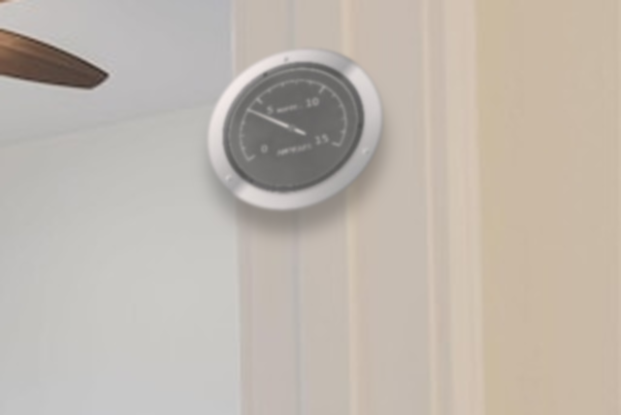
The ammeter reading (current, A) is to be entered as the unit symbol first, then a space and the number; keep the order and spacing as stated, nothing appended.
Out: A 4
